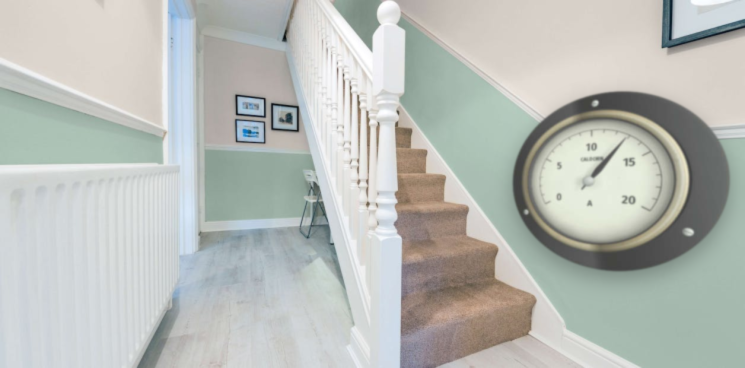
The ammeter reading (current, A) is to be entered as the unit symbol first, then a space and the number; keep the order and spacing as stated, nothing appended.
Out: A 13
